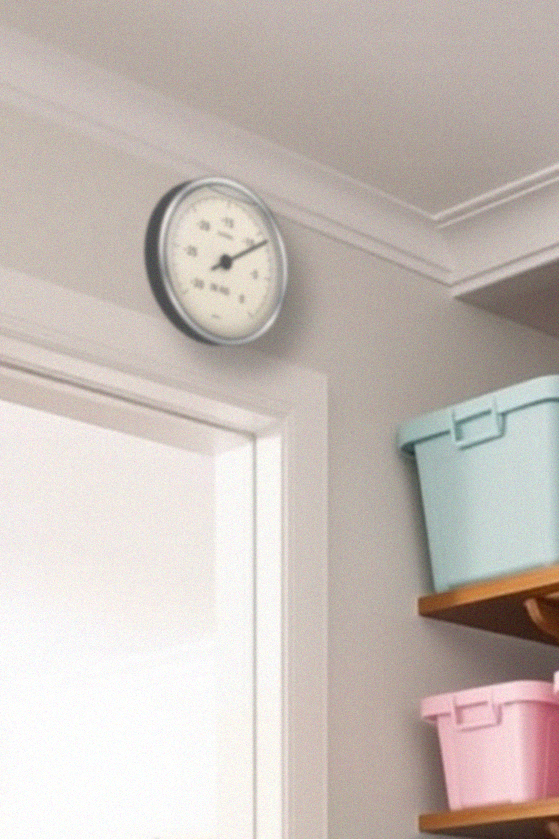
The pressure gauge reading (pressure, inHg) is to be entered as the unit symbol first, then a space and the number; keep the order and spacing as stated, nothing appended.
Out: inHg -9
